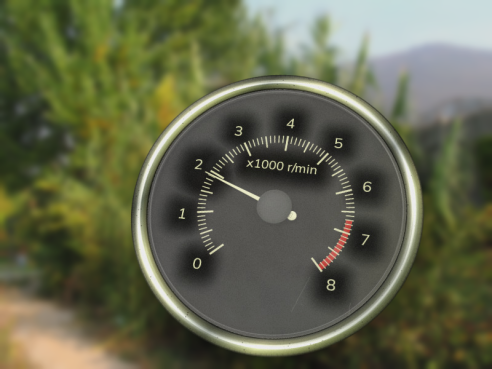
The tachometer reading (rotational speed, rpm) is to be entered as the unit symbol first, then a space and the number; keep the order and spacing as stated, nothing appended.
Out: rpm 1900
